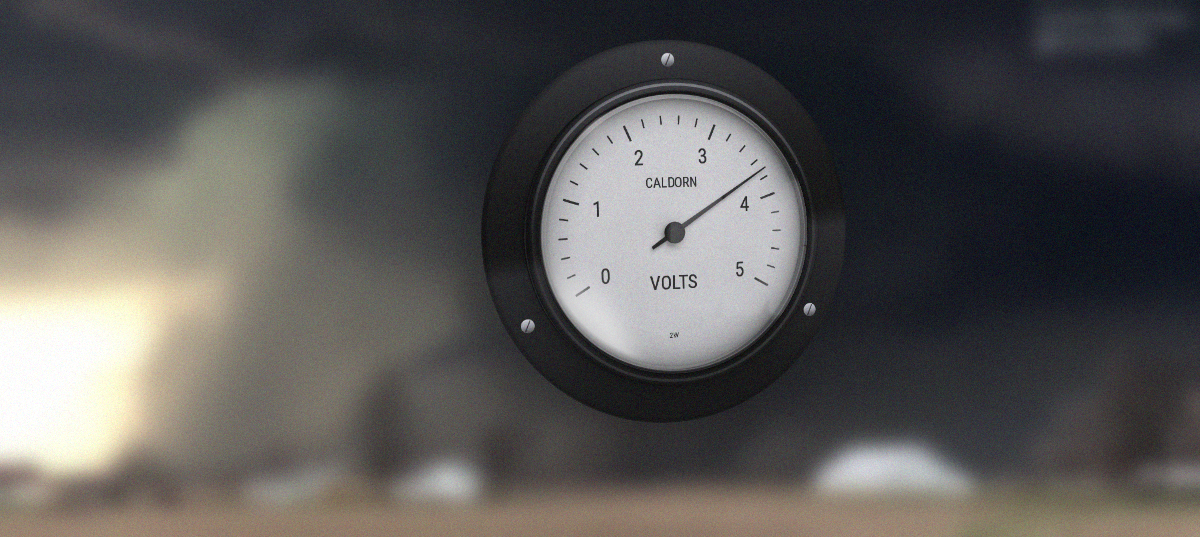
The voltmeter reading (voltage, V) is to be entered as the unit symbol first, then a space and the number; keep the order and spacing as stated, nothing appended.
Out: V 3.7
